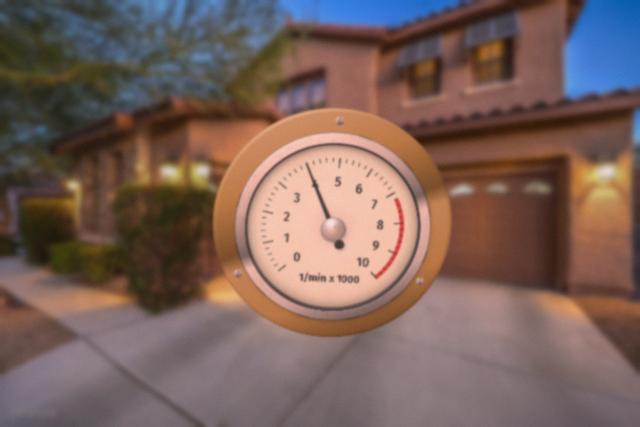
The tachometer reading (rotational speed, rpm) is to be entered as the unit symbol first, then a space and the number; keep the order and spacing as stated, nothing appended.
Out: rpm 4000
